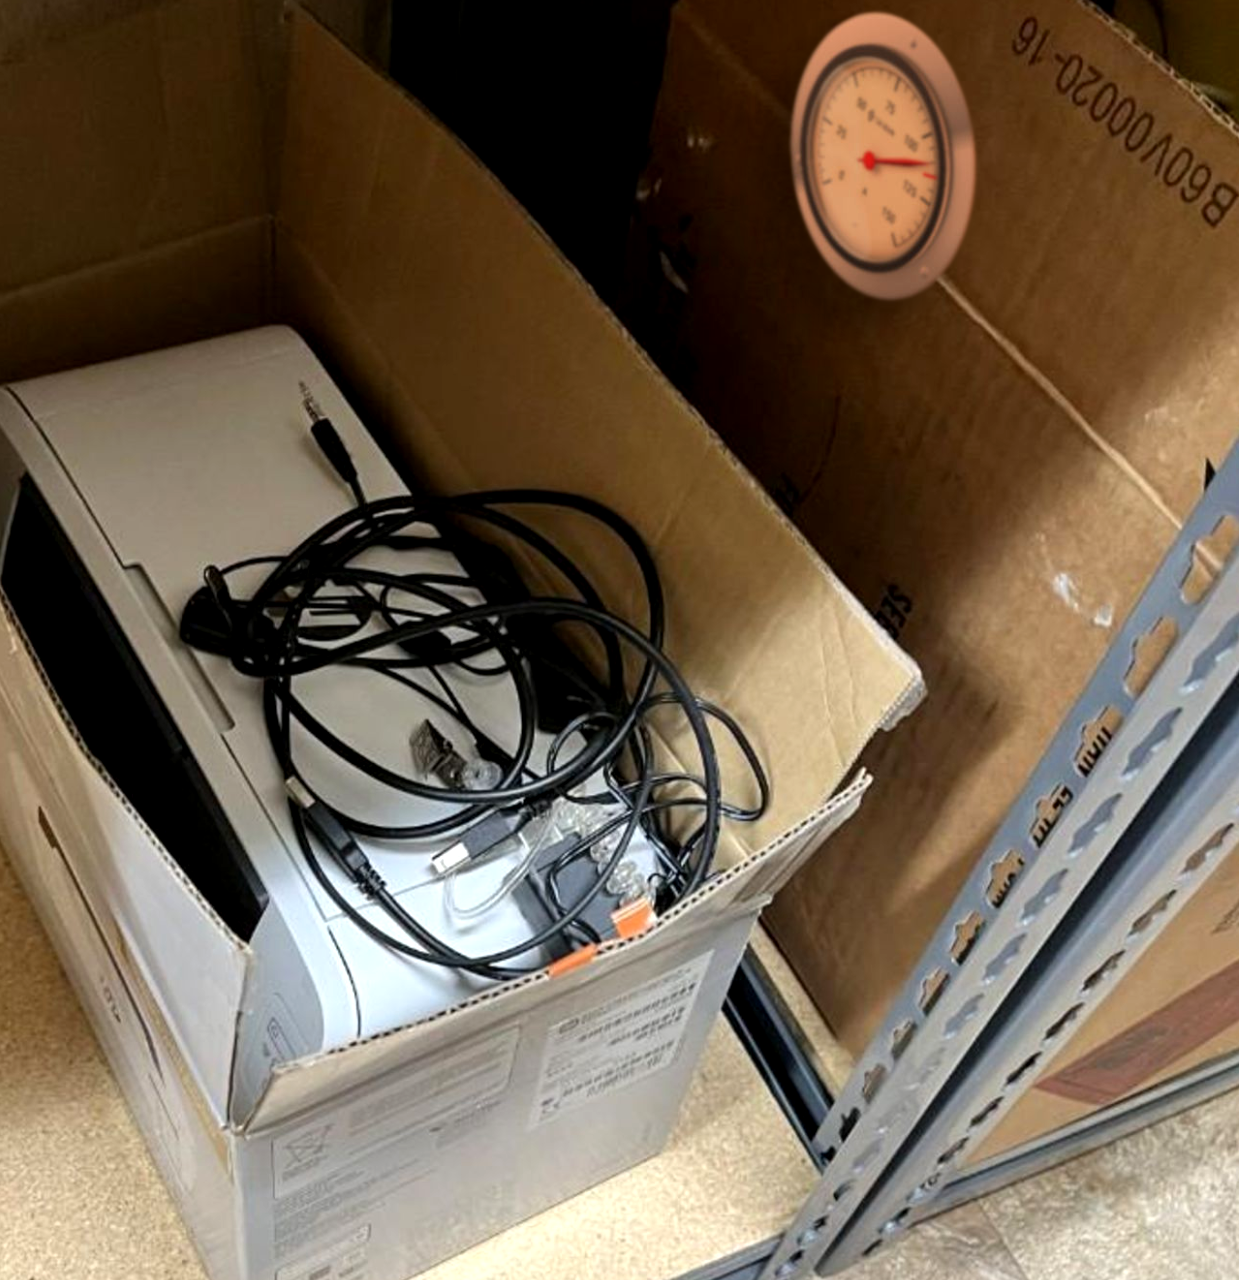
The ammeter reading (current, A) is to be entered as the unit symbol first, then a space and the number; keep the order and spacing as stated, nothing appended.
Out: A 110
